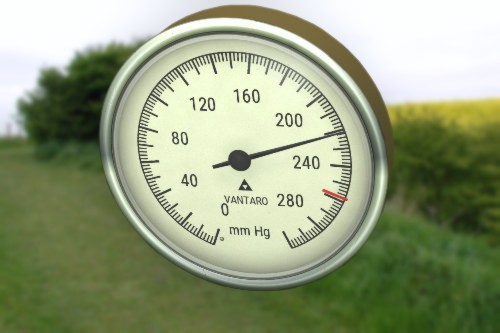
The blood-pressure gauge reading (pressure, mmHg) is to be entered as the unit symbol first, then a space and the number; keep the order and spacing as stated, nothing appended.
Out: mmHg 220
